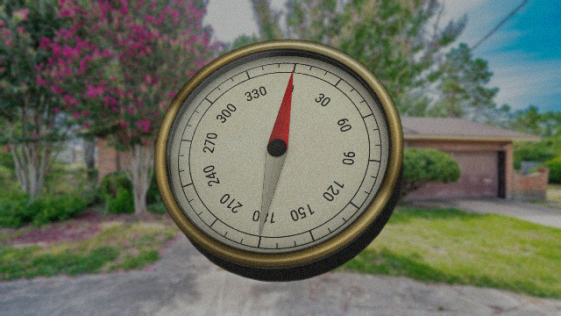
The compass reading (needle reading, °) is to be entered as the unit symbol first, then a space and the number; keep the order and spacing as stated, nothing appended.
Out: ° 0
